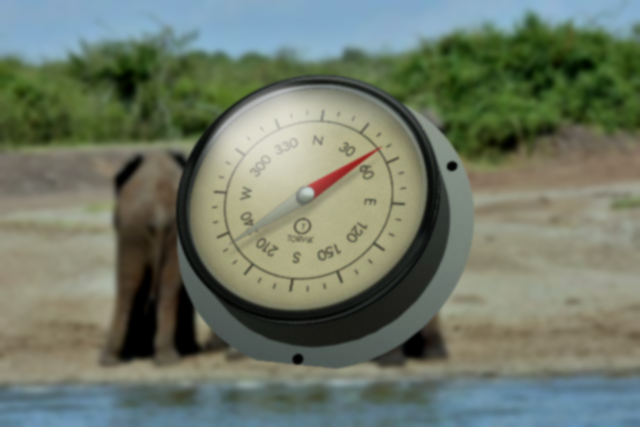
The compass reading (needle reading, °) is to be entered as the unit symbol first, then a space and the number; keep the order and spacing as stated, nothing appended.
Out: ° 50
